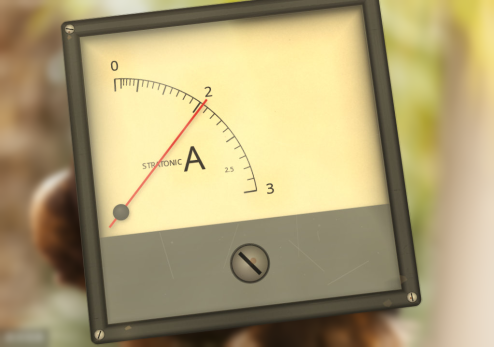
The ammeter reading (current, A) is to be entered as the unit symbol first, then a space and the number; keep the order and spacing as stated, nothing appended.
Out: A 2.05
